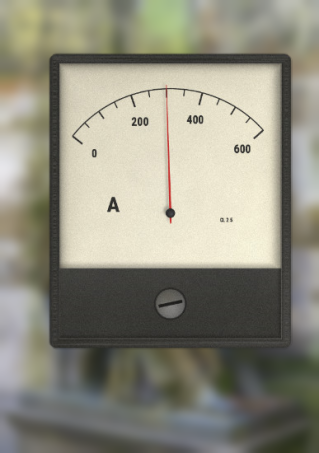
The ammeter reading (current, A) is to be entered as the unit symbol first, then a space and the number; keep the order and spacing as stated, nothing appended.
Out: A 300
